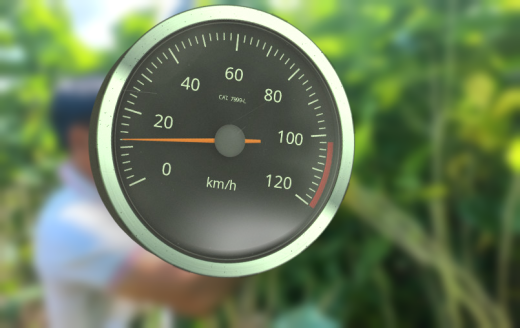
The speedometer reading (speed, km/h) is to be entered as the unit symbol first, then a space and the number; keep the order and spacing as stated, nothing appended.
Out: km/h 12
